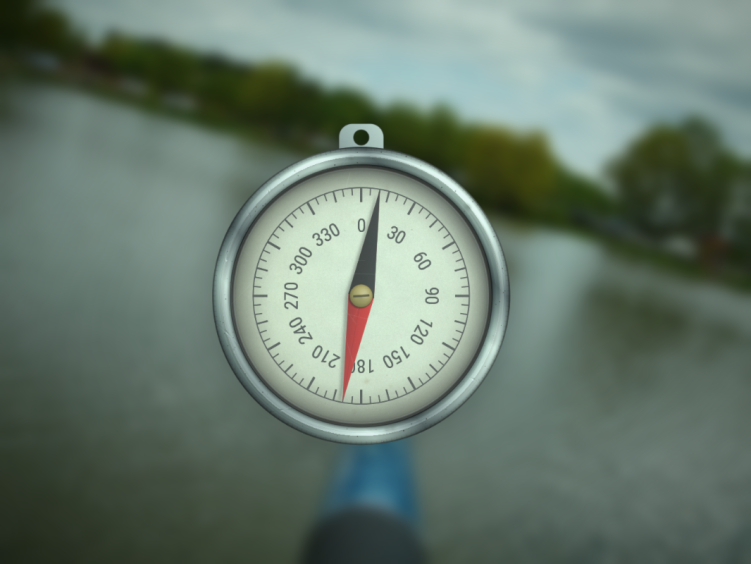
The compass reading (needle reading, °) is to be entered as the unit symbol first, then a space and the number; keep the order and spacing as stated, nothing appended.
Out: ° 190
